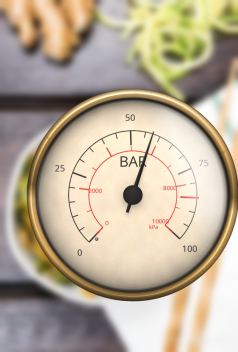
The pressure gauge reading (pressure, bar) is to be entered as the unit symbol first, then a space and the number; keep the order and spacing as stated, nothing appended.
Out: bar 57.5
